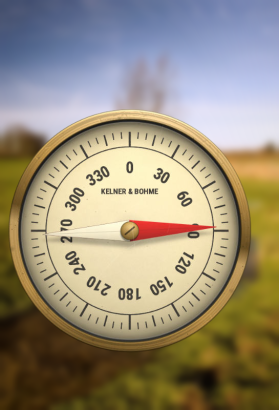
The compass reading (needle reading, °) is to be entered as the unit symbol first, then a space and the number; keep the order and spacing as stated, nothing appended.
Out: ° 87.5
